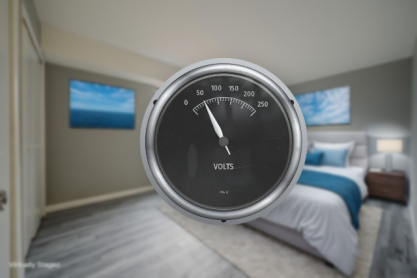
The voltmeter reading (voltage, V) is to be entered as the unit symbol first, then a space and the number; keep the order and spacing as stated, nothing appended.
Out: V 50
